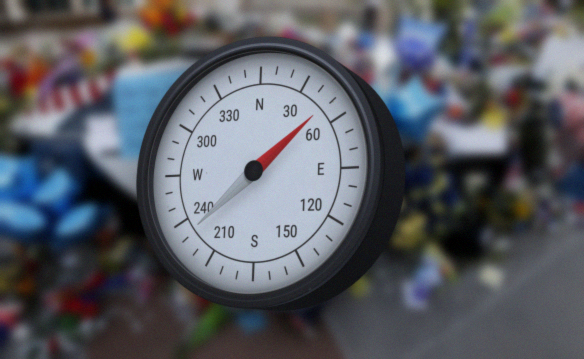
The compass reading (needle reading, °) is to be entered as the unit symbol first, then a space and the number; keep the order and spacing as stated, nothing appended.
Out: ° 50
